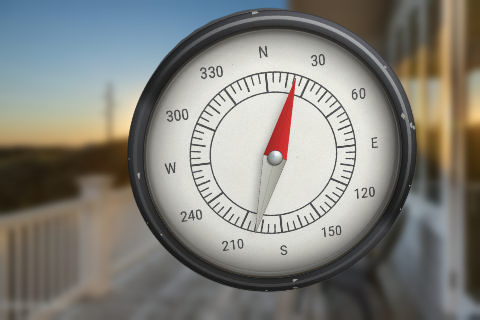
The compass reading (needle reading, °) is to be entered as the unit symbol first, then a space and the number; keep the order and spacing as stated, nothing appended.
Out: ° 20
